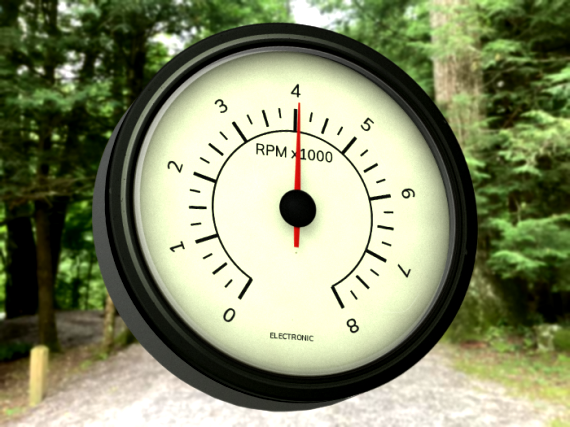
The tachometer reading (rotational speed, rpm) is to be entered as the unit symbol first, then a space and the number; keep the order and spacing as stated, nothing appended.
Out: rpm 4000
